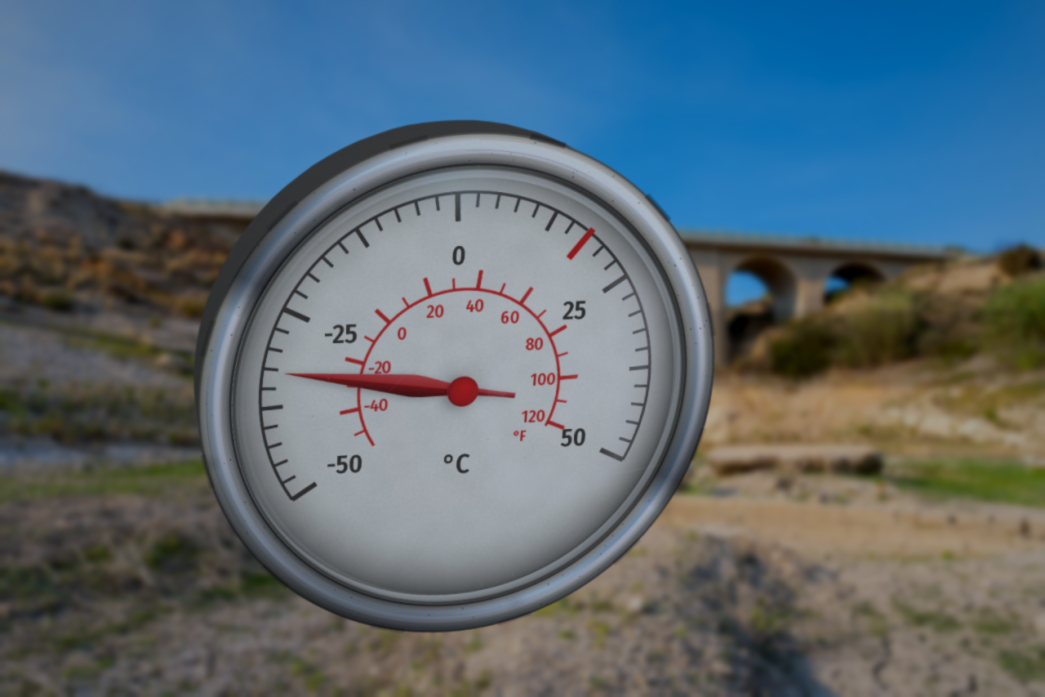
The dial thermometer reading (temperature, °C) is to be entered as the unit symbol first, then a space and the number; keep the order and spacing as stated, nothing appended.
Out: °C -32.5
